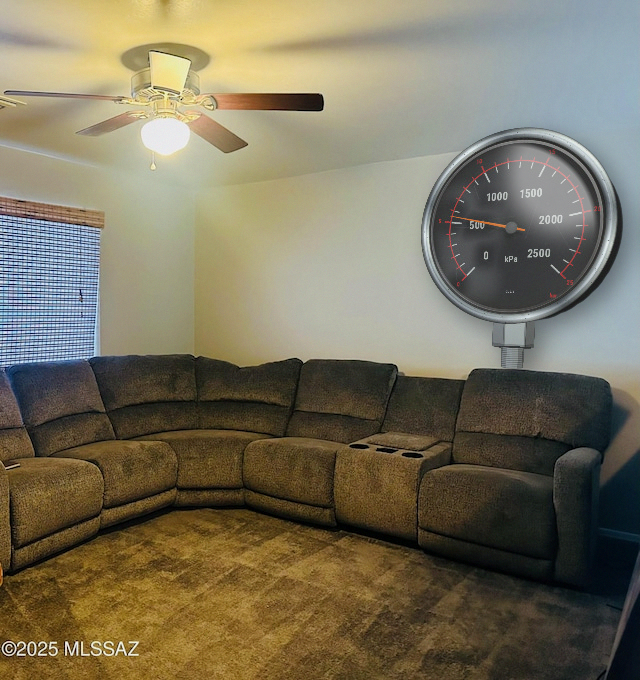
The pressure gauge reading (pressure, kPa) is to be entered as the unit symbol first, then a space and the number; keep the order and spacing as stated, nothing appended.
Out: kPa 550
